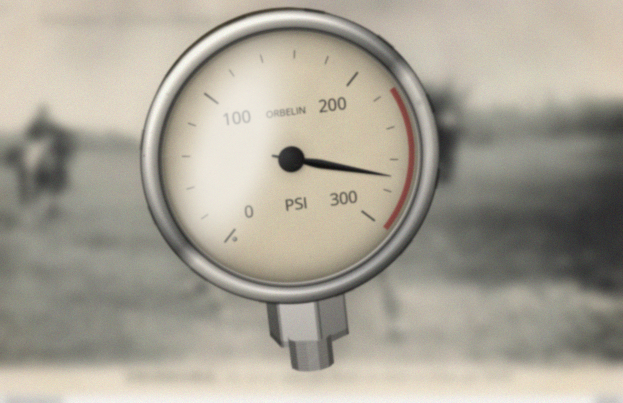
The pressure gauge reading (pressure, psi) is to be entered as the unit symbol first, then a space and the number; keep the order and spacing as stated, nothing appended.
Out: psi 270
